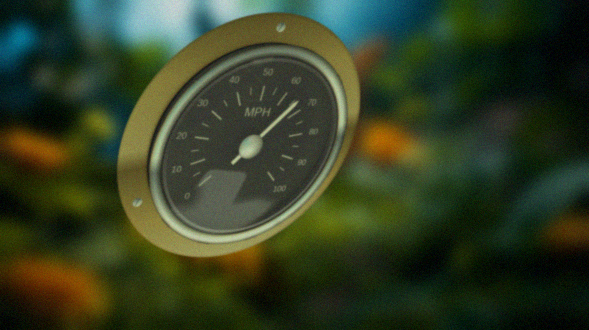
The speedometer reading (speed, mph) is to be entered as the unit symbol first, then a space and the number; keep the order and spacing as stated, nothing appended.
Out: mph 65
